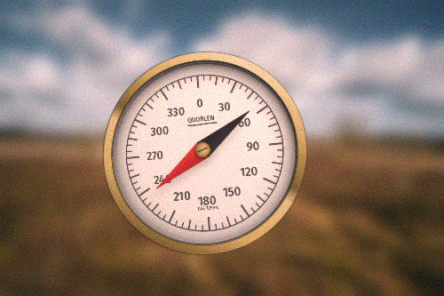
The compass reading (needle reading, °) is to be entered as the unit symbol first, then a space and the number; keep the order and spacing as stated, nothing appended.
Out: ° 235
